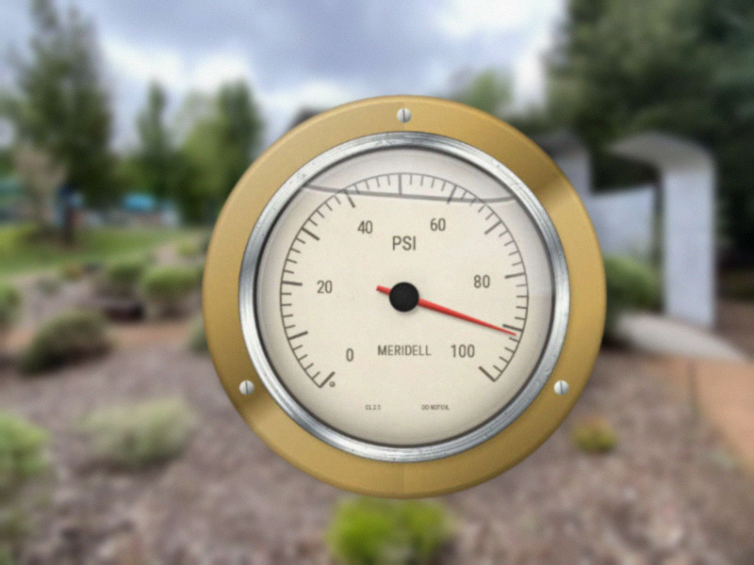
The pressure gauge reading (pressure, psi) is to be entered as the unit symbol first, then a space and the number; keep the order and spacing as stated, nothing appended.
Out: psi 91
